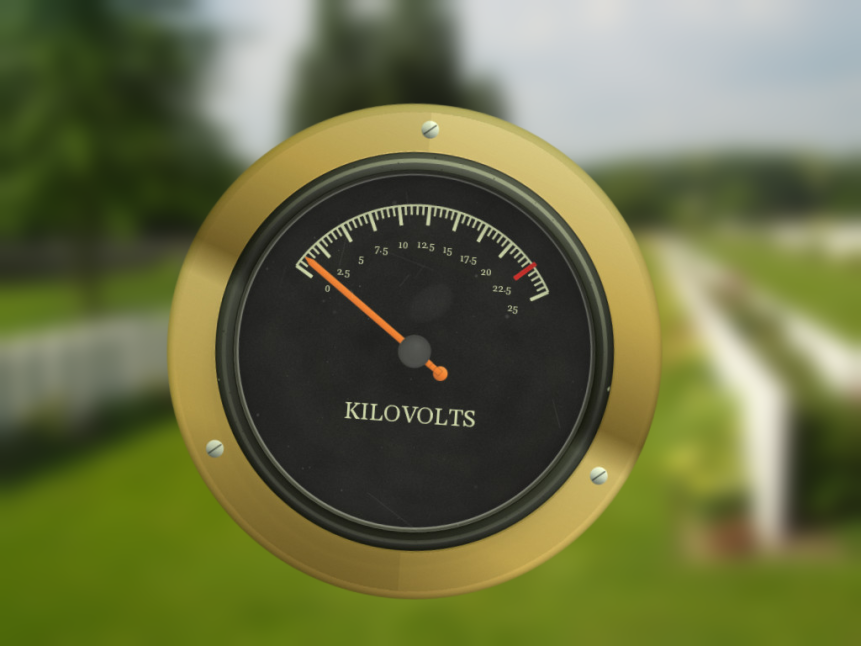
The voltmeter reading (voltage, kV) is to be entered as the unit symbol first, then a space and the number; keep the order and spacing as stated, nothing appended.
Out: kV 1
